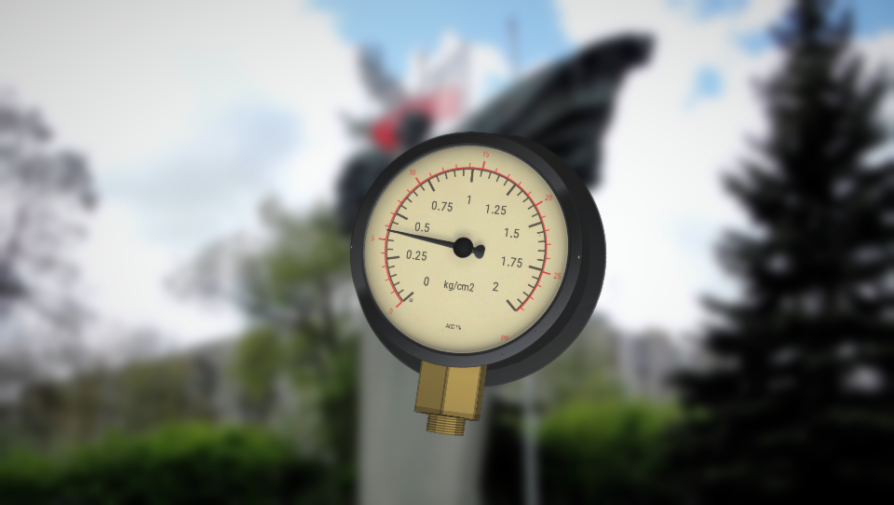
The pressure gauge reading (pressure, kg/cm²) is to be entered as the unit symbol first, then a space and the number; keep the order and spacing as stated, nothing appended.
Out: kg/cm² 0.4
